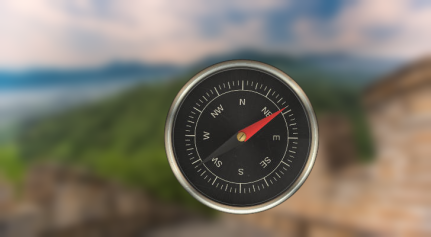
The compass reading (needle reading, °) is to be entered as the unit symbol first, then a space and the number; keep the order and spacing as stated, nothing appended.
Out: ° 55
